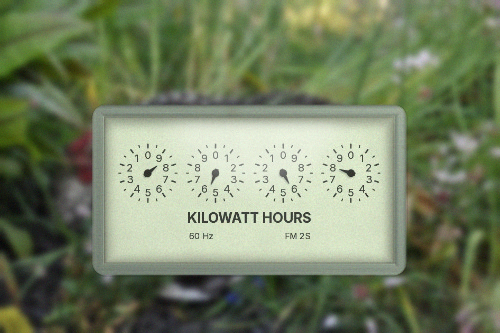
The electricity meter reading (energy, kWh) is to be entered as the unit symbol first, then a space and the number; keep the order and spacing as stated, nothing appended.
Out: kWh 8558
